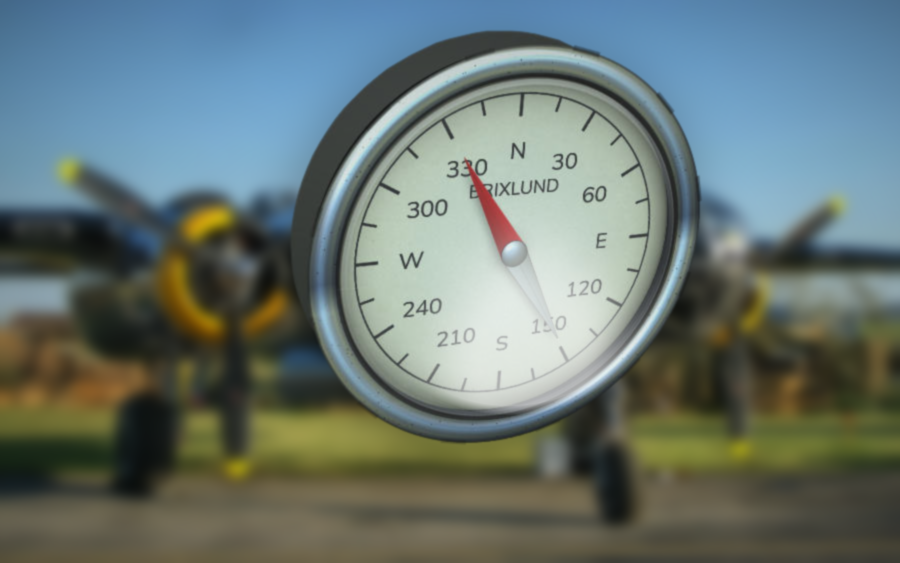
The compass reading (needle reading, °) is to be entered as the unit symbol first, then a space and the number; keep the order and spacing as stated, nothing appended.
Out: ° 330
